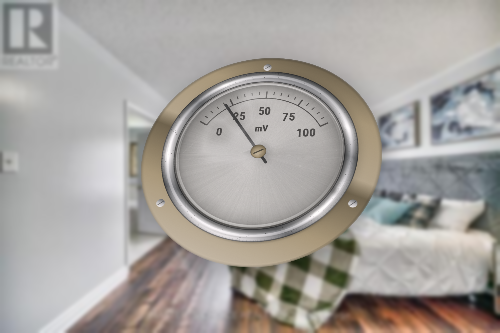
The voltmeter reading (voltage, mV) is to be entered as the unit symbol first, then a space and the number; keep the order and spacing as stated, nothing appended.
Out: mV 20
